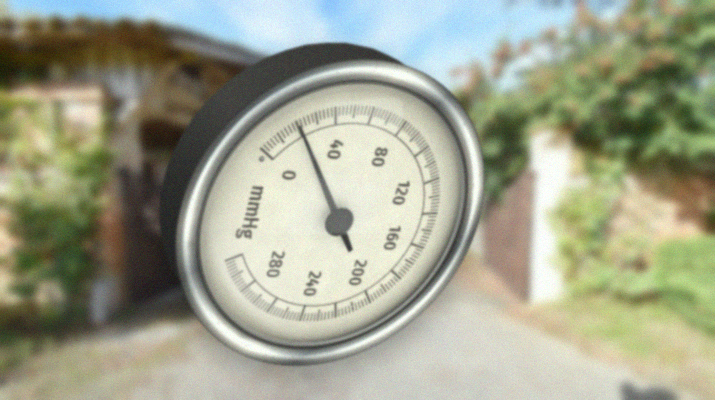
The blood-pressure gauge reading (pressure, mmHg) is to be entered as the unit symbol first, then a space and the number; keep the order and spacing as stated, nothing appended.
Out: mmHg 20
